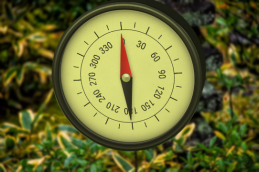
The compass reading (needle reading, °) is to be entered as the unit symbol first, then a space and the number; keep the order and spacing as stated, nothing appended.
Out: ° 0
